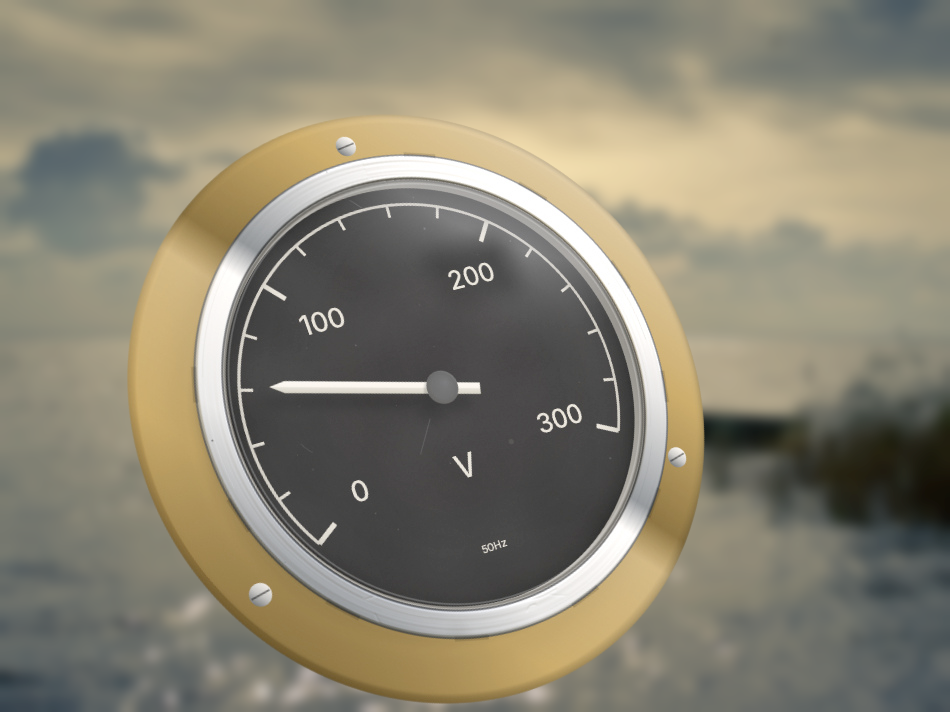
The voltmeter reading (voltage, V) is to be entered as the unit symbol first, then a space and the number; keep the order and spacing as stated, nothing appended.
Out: V 60
